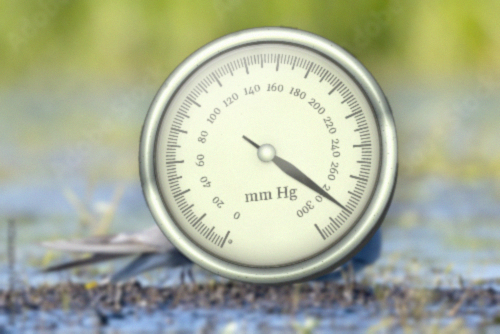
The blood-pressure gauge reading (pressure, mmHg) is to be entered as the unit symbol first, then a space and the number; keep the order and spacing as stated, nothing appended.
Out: mmHg 280
